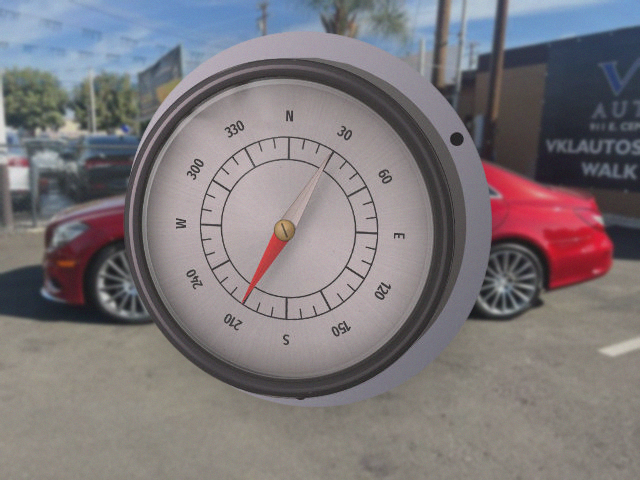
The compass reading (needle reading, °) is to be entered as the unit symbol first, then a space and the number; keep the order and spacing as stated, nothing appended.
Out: ° 210
